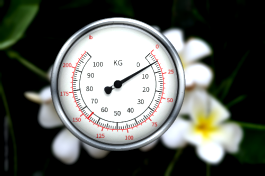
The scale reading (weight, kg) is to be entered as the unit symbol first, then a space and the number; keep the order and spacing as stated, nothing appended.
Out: kg 5
